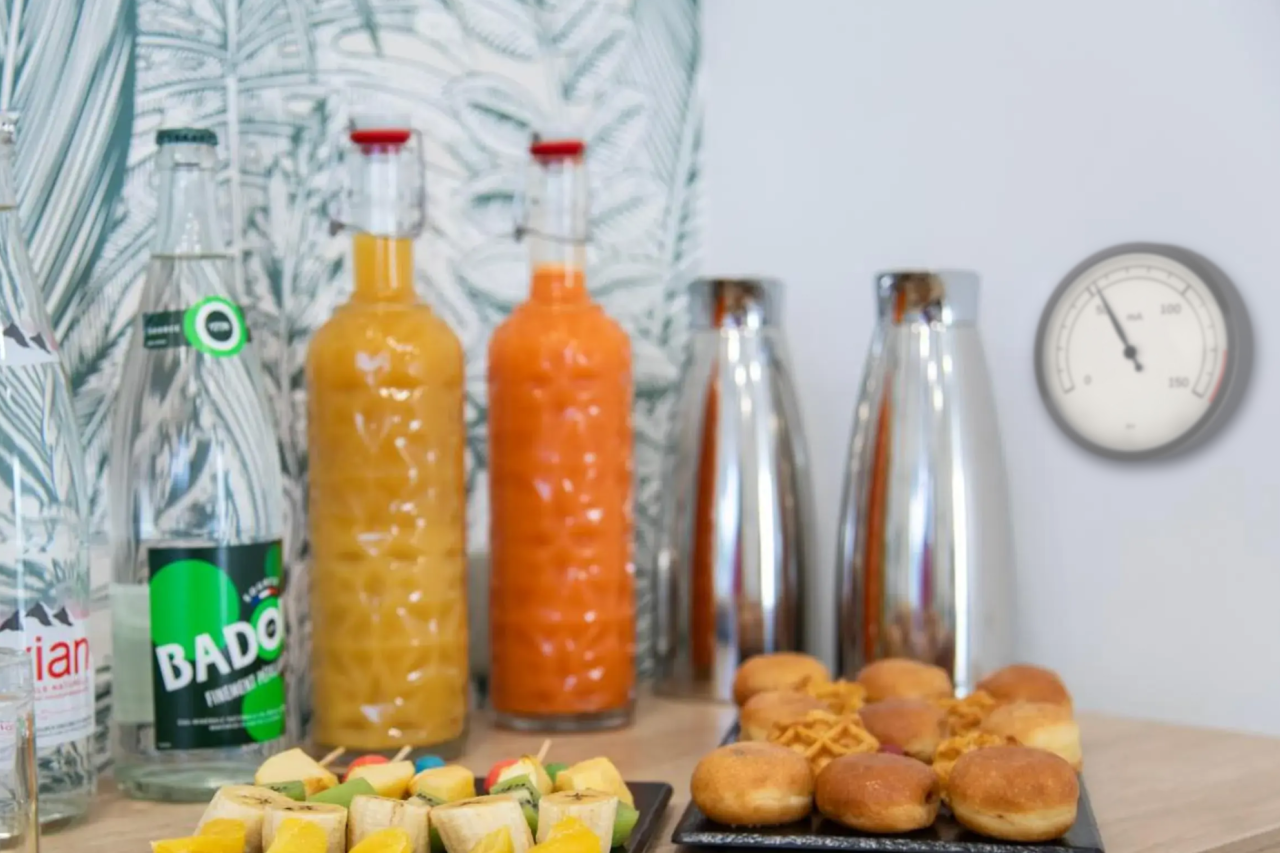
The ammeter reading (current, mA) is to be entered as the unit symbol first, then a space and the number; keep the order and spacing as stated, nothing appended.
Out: mA 55
